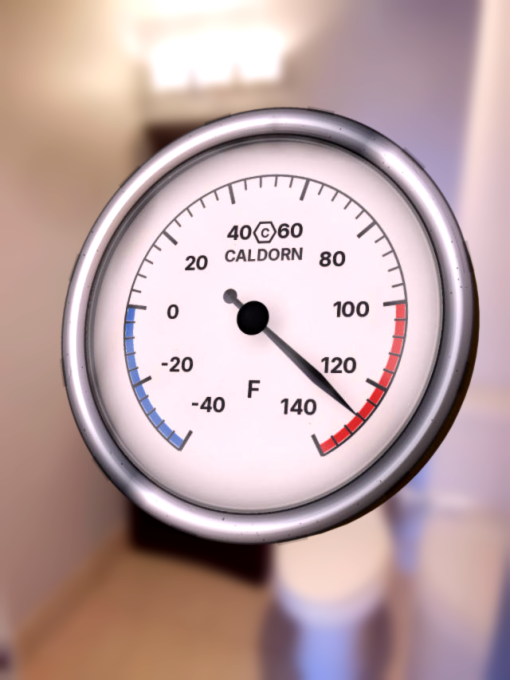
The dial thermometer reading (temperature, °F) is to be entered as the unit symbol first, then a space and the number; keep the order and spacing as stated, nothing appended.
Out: °F 128
